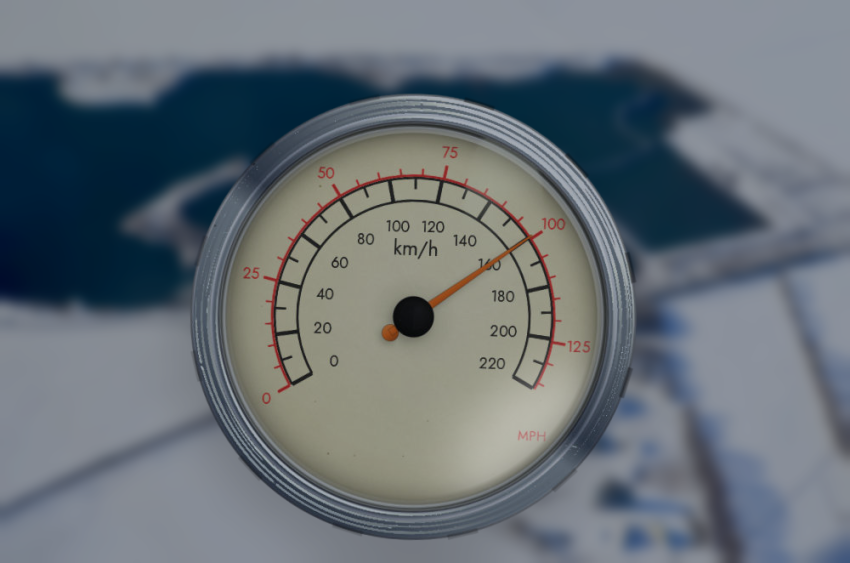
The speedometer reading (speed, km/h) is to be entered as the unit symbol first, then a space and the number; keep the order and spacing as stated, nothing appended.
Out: km/h 160
